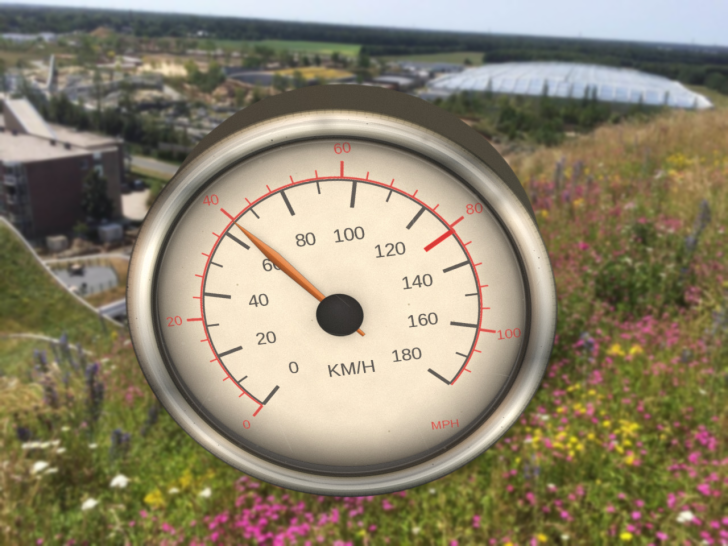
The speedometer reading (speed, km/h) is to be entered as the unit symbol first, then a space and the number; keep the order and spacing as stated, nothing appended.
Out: km/h 65
